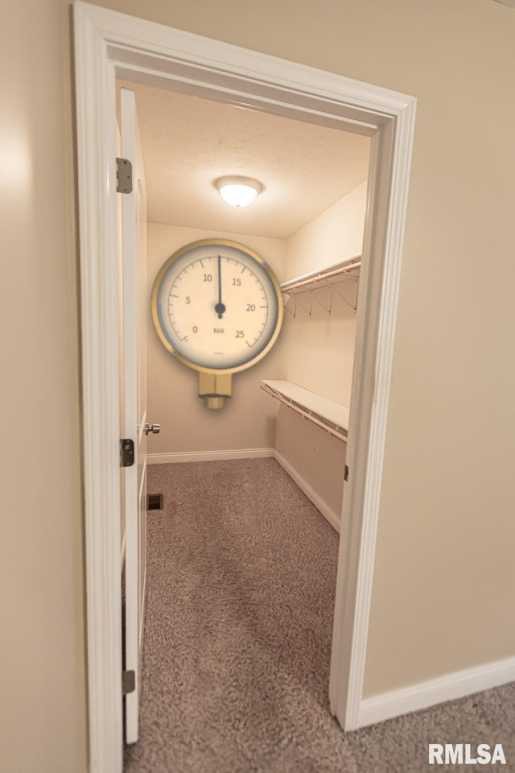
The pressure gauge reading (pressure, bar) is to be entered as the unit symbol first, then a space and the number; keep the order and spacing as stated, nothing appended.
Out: bar 12
